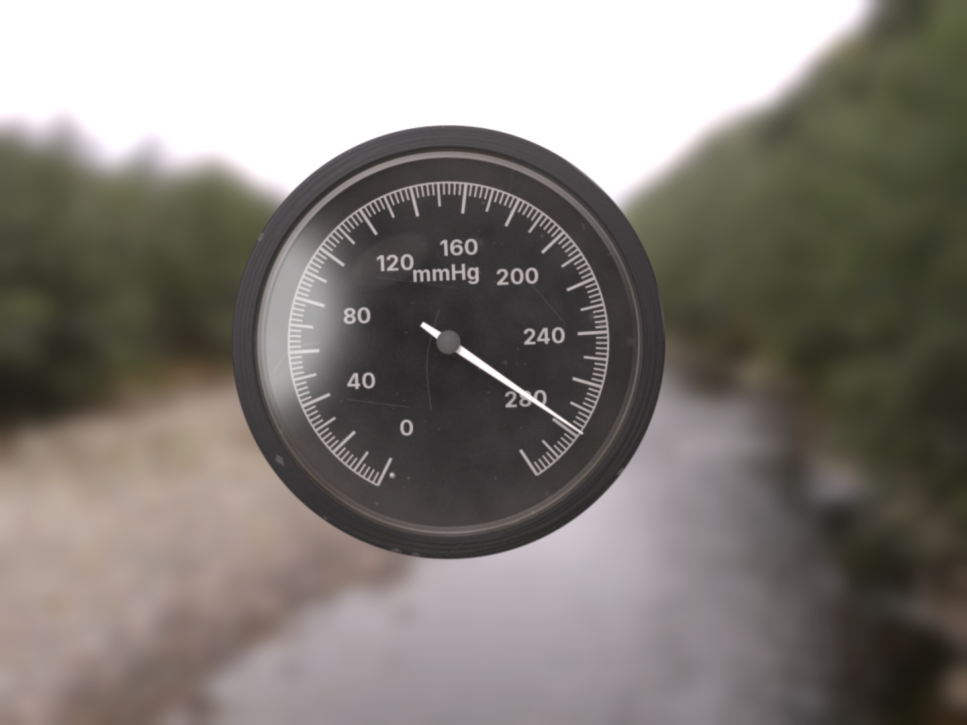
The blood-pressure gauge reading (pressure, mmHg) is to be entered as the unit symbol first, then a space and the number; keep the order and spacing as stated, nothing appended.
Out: mmHg 278
